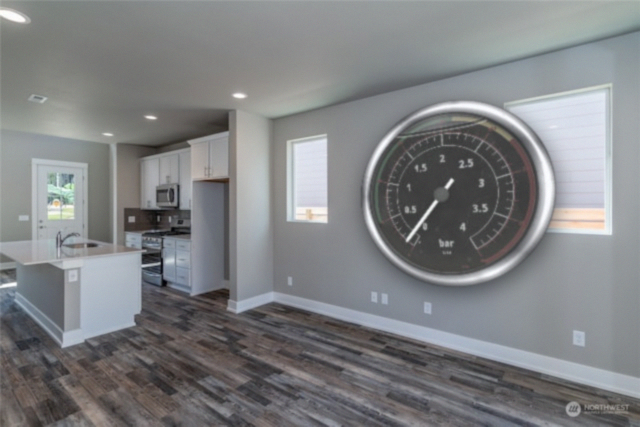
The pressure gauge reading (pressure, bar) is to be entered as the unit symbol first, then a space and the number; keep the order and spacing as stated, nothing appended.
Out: bar 0.1
